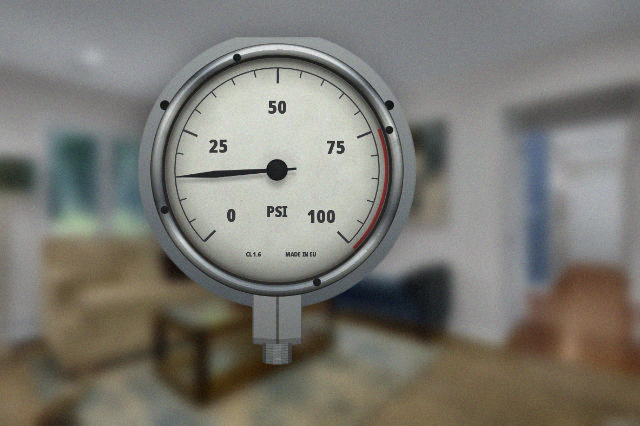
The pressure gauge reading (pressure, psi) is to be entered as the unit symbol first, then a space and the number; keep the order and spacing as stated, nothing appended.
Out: psi 15
